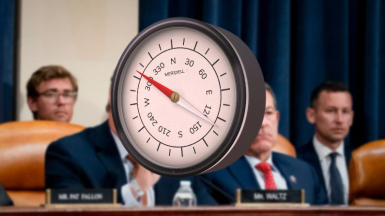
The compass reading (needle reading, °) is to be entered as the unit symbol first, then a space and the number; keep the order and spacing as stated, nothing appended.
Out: ° 307.5
